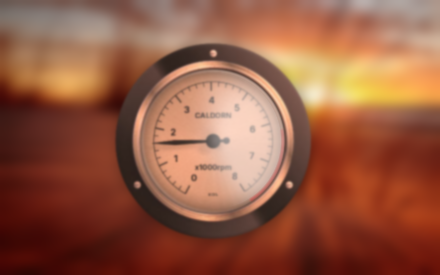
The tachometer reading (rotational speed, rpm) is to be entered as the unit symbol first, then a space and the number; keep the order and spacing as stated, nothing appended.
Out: rpm 1600
